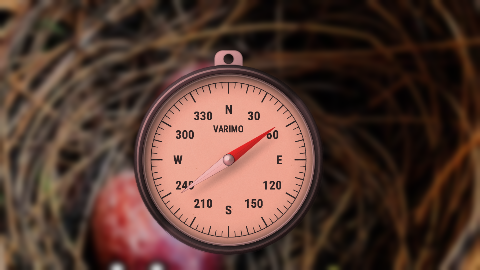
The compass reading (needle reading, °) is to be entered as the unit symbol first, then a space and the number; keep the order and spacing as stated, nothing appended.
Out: ° 55
